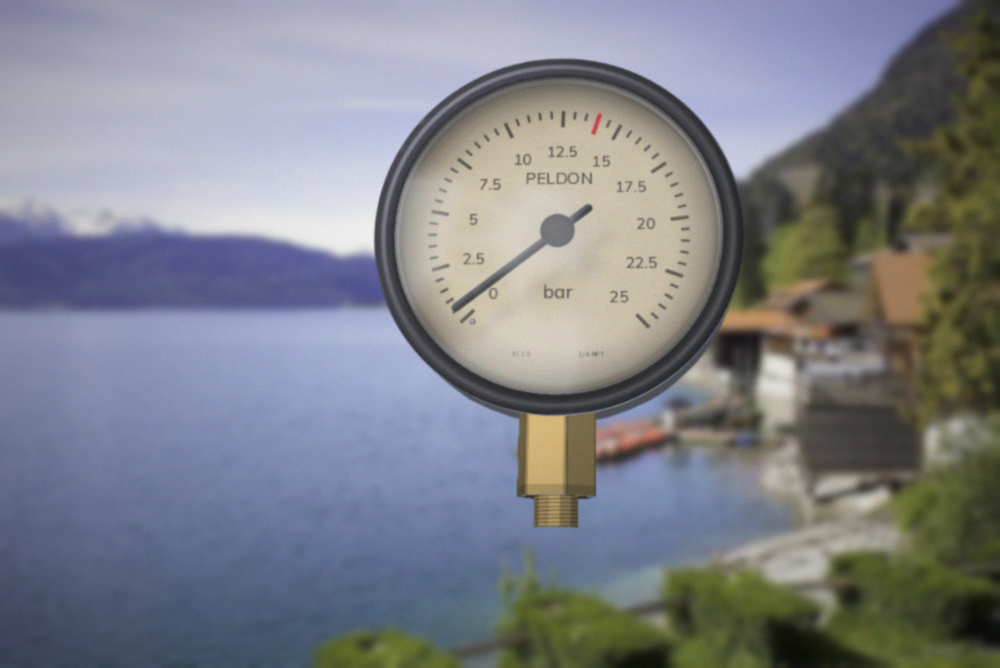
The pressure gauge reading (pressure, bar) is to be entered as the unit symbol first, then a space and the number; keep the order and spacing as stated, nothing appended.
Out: bar 0.5
